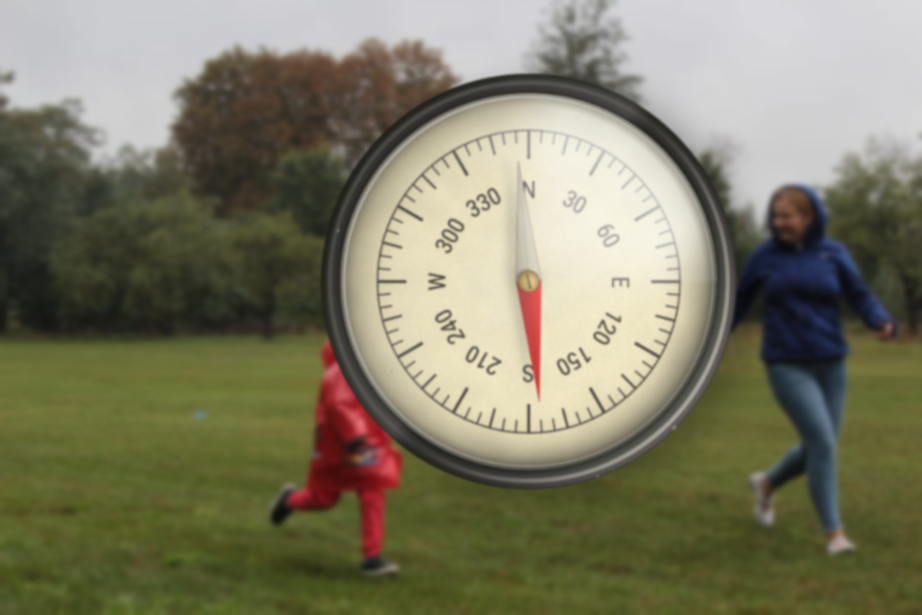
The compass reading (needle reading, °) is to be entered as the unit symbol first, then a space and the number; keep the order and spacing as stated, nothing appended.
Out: ° 175
